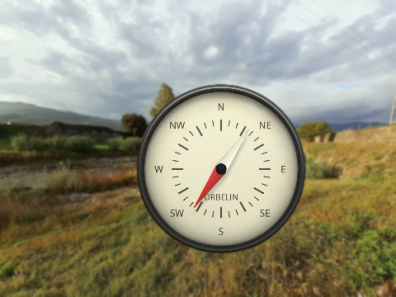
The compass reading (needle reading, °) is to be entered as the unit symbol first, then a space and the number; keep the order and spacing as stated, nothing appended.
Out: ° 215
